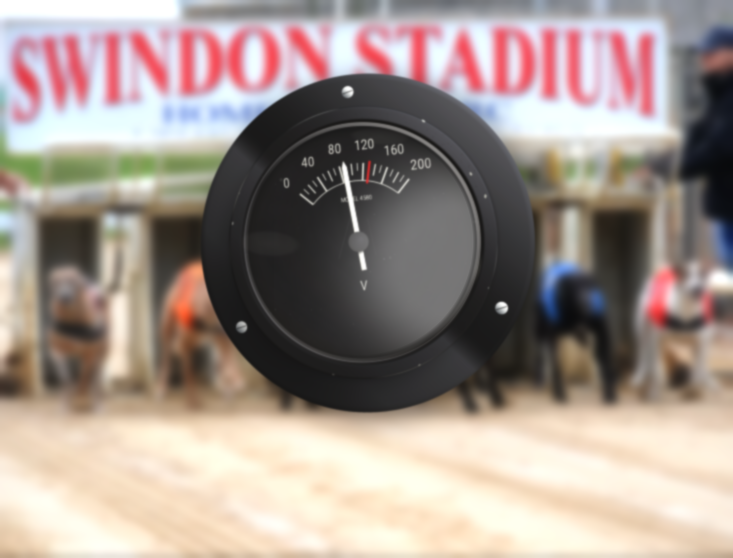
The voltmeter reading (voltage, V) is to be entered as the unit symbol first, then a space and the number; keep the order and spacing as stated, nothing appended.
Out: V 90
